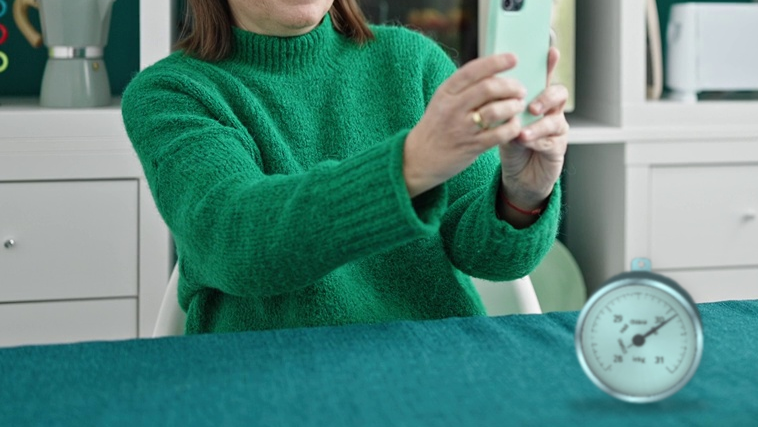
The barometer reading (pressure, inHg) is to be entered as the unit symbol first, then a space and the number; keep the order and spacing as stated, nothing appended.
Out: inHg 30.1
